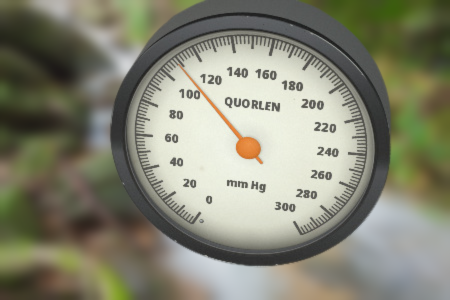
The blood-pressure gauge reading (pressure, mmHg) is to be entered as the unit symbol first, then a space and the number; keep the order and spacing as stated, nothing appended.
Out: mmHg 110
